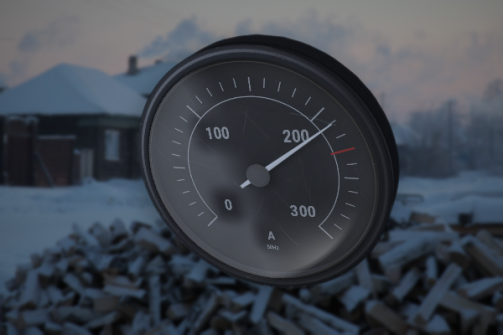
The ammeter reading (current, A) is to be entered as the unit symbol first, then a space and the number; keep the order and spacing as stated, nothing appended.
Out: A 210
